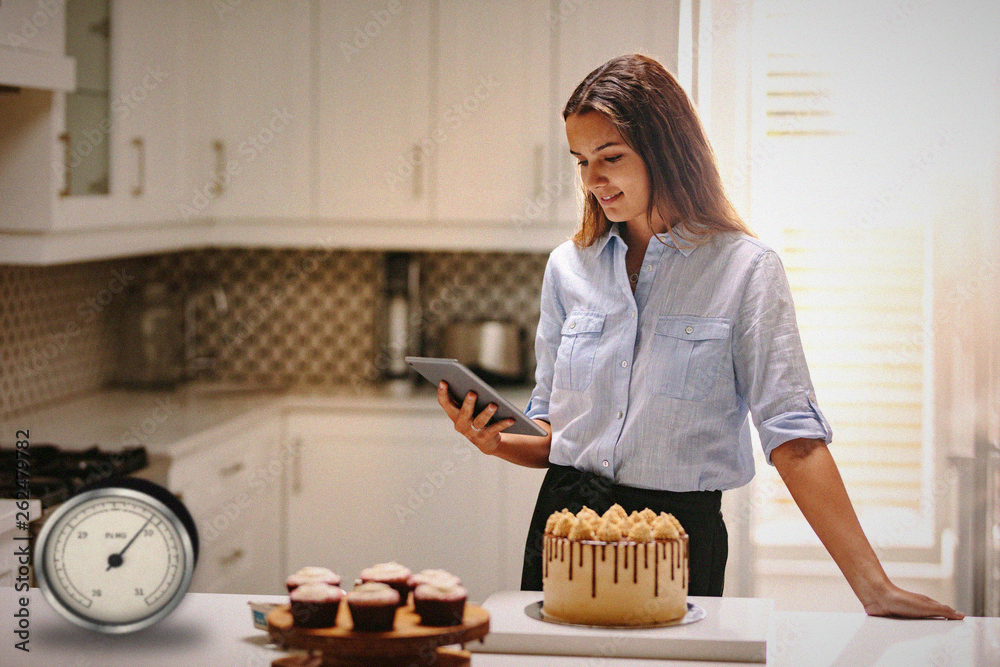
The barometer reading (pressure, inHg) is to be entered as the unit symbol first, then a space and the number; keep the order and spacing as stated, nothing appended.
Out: inHg 29.9
